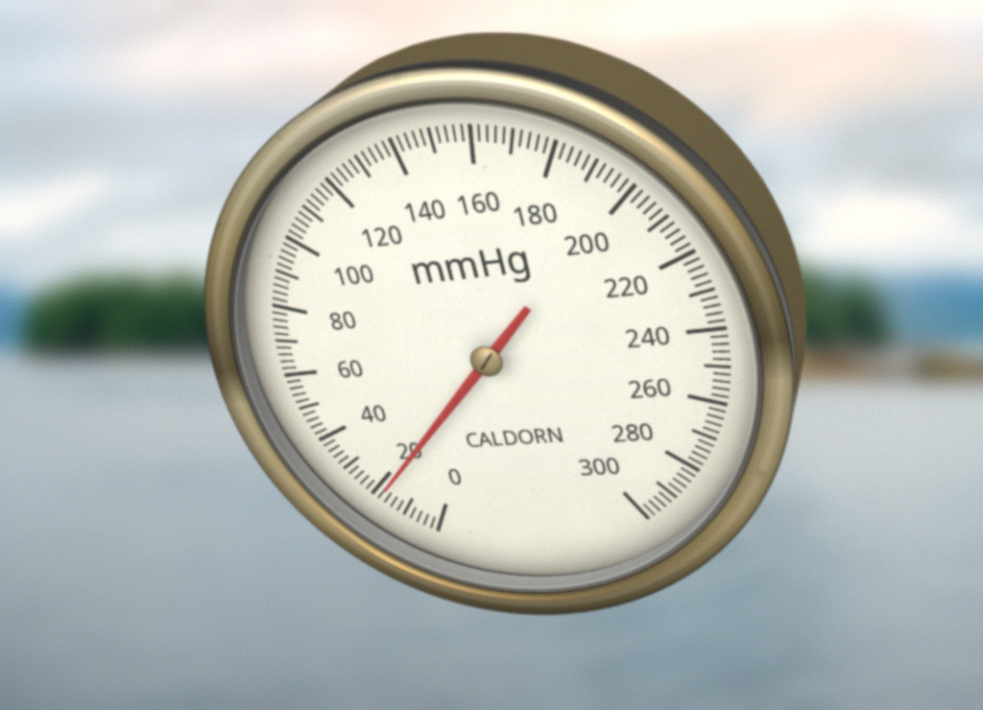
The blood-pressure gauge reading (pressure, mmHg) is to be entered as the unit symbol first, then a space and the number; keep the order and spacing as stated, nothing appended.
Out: mmHg 18
